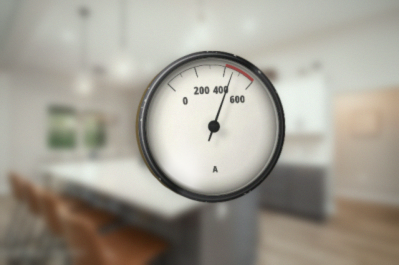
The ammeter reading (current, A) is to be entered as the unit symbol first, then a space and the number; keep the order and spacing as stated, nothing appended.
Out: A 450
